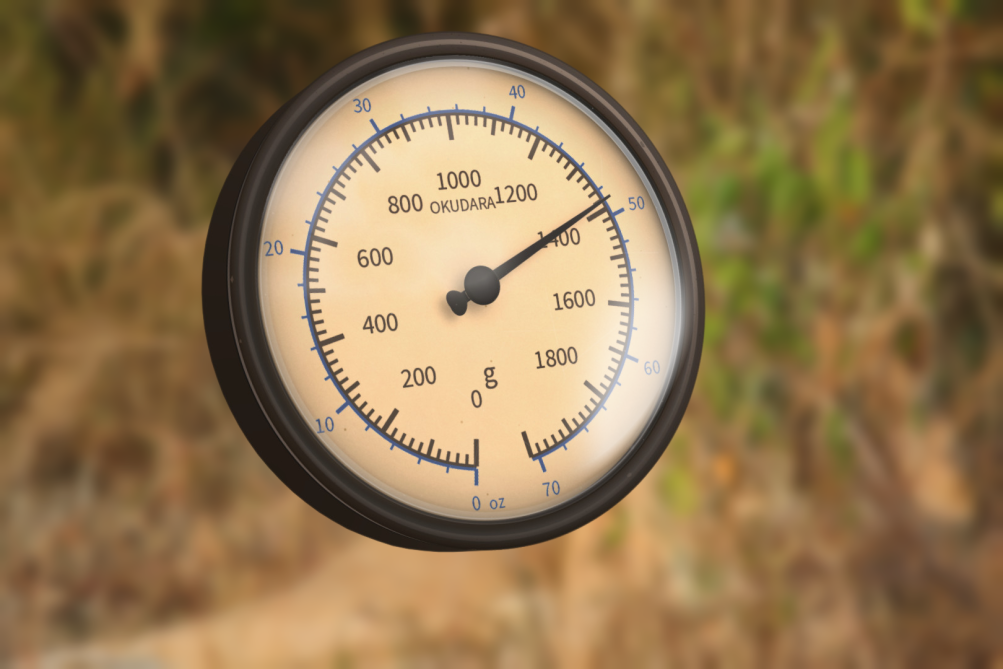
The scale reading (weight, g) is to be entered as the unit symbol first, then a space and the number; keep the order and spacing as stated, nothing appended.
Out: g 1380
